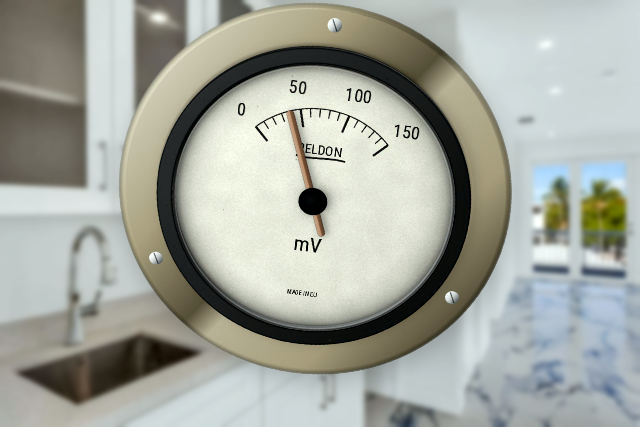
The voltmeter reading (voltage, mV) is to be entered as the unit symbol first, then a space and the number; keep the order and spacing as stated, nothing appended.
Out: mV 40
